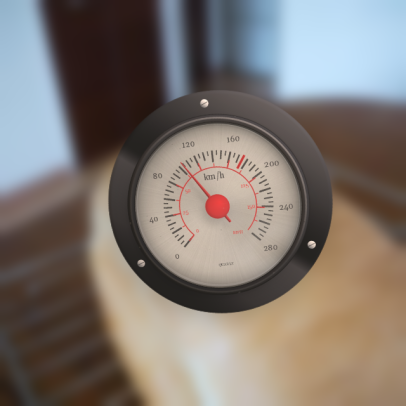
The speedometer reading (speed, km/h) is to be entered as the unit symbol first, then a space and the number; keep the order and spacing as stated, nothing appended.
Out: km/h 105
